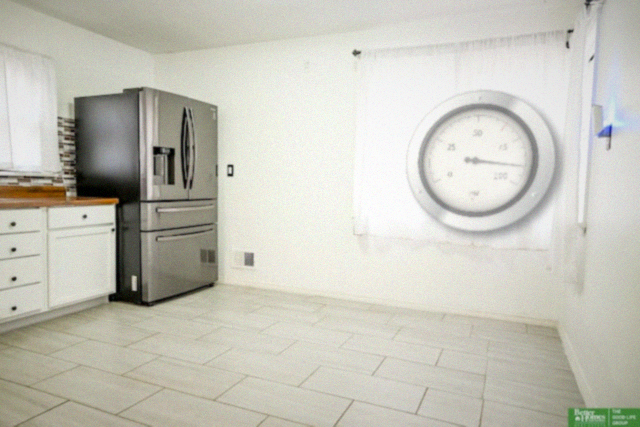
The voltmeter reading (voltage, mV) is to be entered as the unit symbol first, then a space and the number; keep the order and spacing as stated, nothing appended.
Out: mV 90
